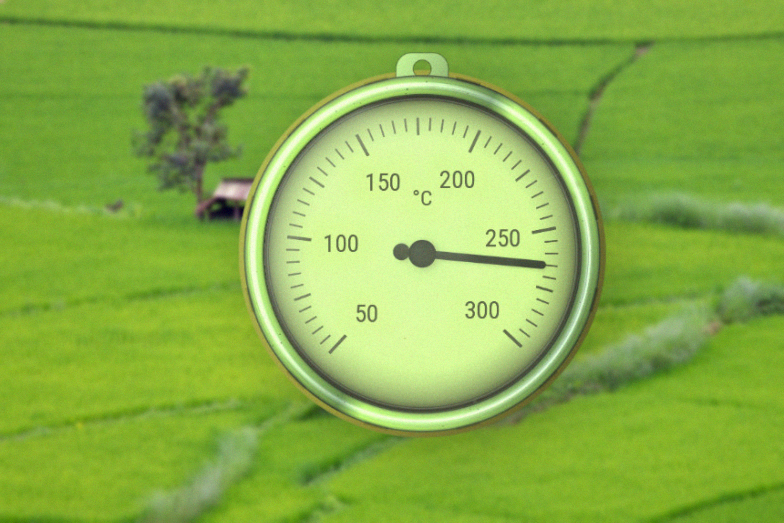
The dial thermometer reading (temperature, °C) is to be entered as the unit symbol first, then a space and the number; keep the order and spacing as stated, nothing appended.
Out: °C 265
